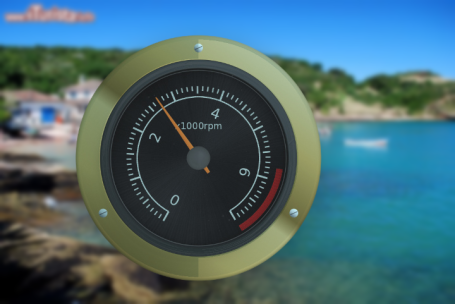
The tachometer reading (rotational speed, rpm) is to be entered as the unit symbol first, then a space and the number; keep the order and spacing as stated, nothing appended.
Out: rpm 2700
